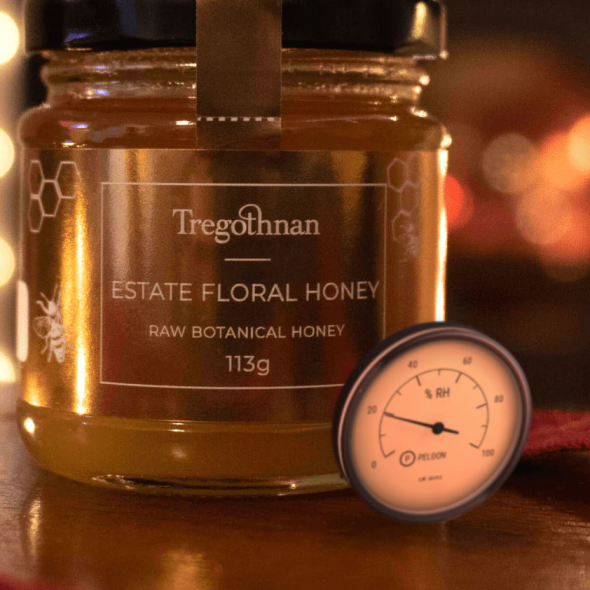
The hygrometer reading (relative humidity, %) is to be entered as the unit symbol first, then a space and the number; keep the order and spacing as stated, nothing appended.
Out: % 20
